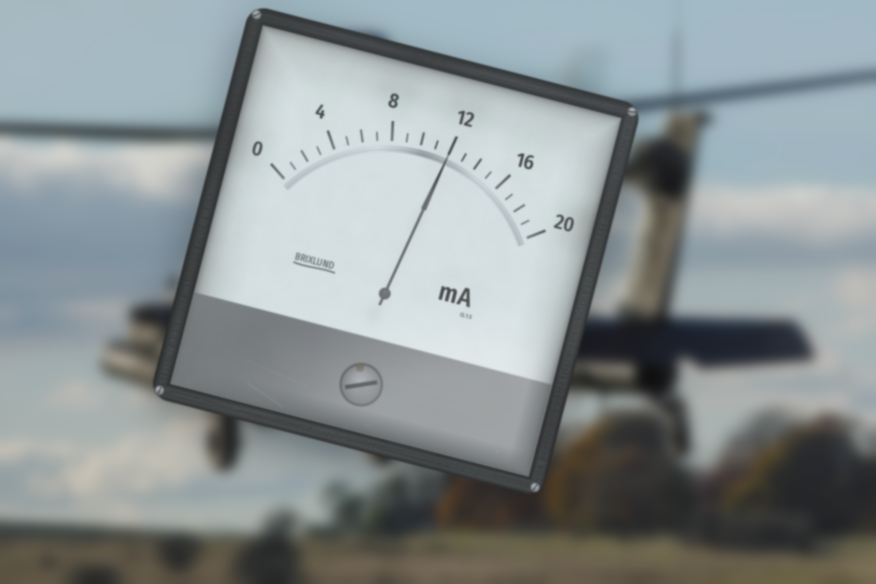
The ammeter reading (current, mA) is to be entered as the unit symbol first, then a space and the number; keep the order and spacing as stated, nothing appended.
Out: mA 12
